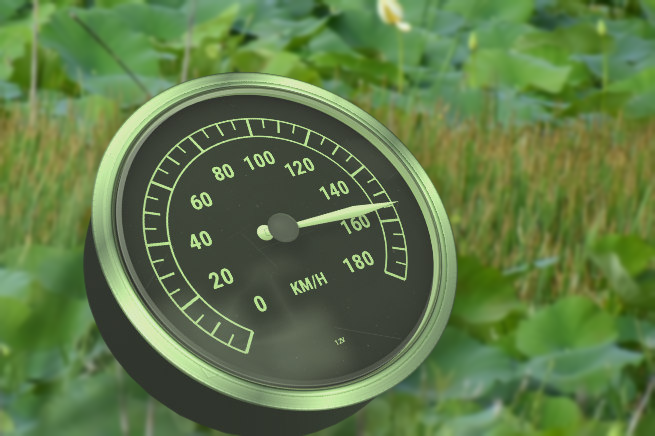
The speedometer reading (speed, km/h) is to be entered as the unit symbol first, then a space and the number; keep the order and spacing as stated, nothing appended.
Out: km/h 155
